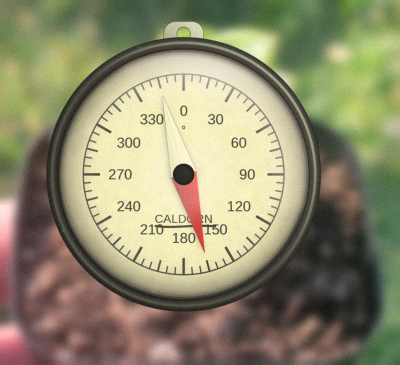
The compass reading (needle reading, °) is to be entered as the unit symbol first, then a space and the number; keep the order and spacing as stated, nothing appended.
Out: ° 165
